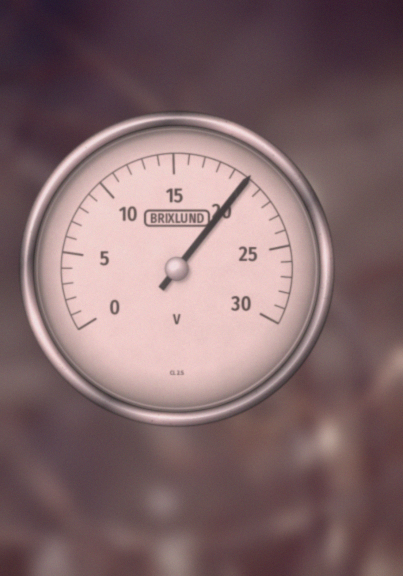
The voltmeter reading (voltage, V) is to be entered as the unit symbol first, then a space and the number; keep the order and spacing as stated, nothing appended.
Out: V 20
